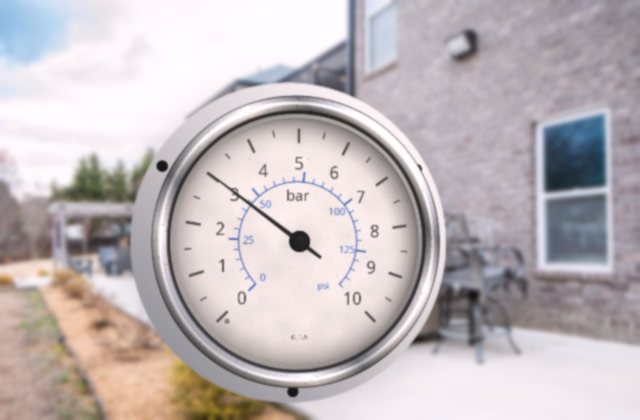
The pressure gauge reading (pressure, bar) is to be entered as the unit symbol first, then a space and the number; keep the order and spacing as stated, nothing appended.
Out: bar 3
